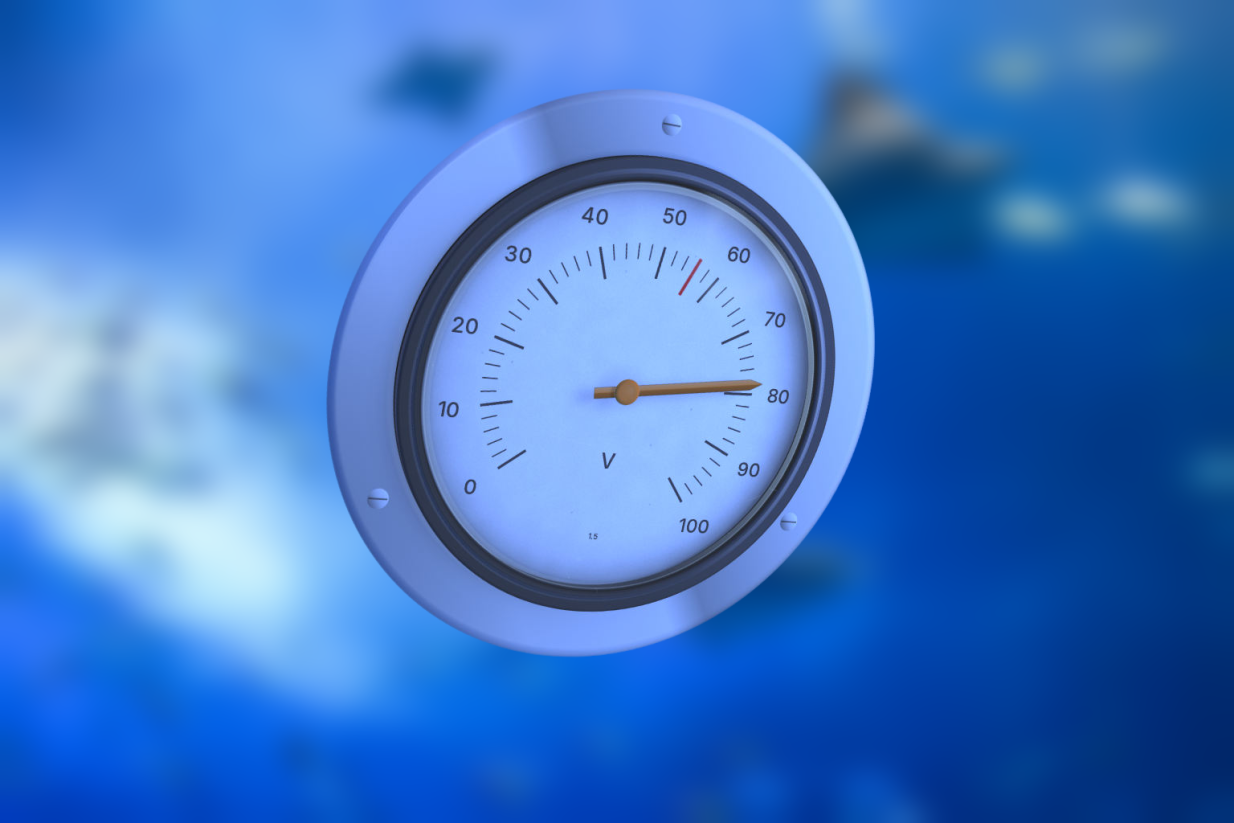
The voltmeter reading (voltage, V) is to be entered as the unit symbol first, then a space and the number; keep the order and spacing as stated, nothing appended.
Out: V 78
